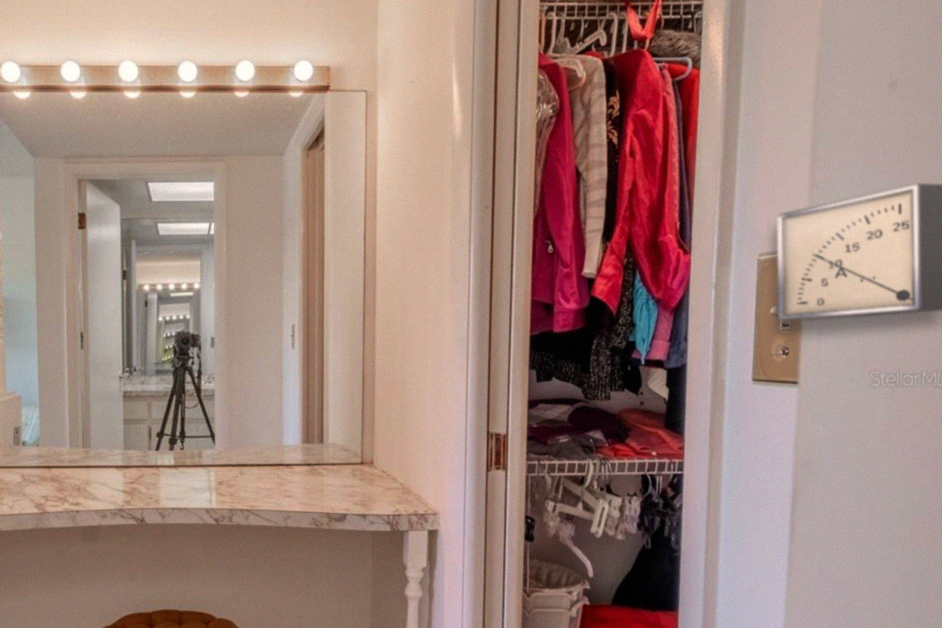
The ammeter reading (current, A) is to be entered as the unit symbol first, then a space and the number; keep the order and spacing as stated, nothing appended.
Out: A 10
